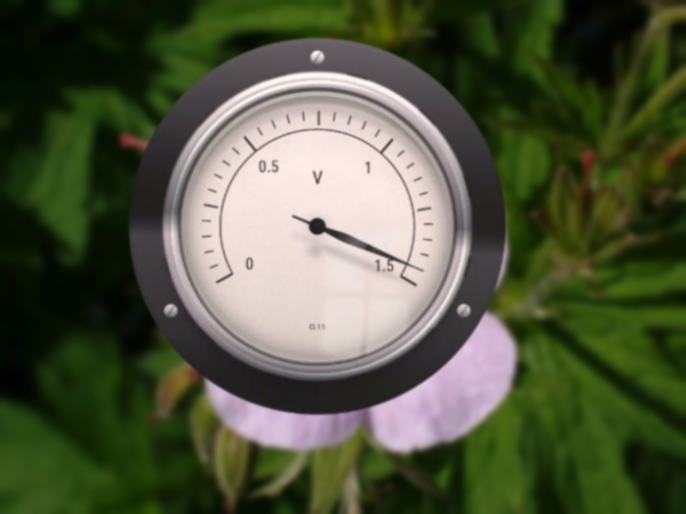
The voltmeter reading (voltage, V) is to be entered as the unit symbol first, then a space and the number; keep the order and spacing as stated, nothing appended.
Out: V 1.45
